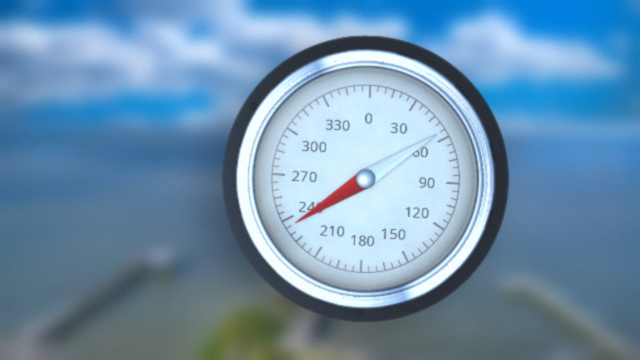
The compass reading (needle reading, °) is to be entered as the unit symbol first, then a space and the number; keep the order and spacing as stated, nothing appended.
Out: ° 235
